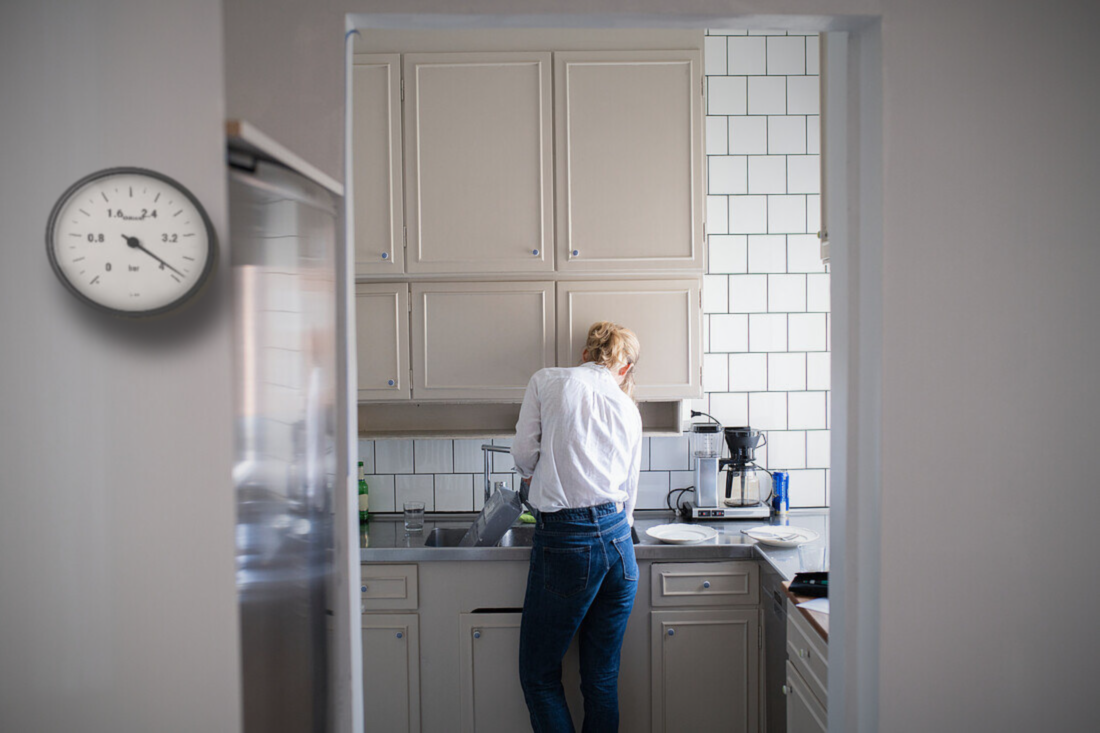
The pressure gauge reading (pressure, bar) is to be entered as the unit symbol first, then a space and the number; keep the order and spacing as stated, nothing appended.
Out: bar 3.9
